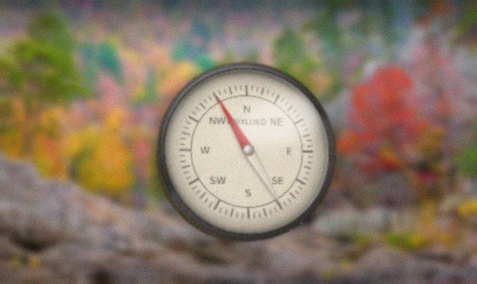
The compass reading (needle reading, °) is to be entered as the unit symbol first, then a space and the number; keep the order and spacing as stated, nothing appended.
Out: ° 330
